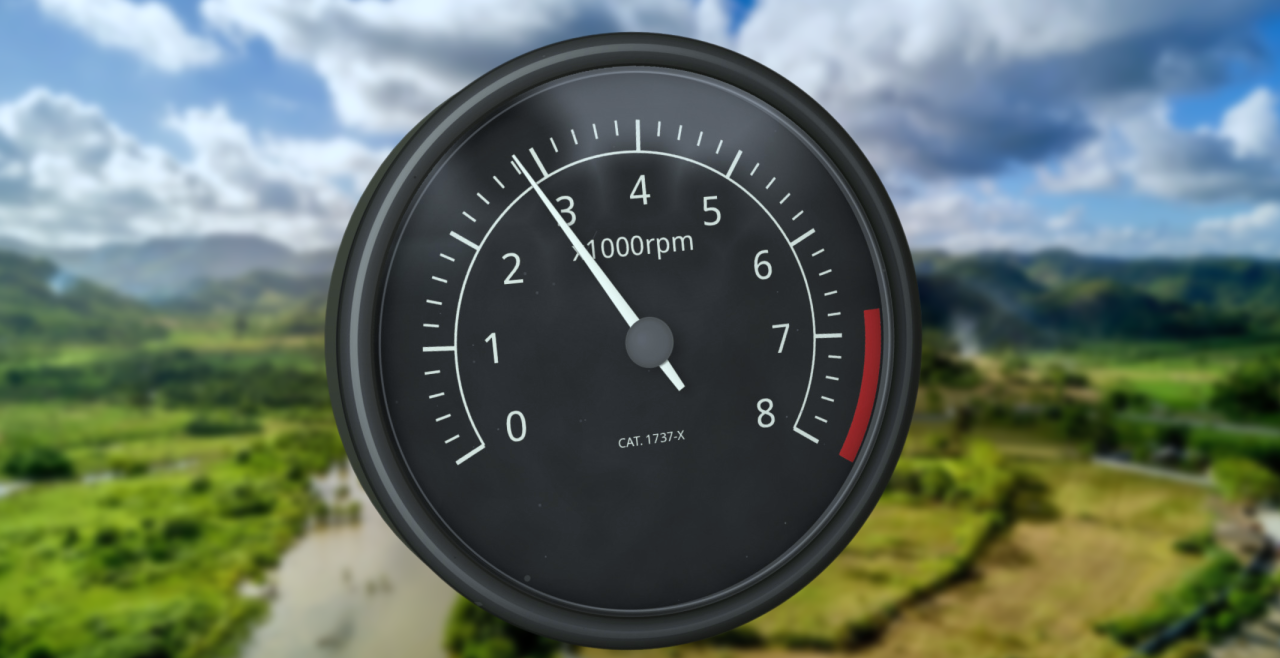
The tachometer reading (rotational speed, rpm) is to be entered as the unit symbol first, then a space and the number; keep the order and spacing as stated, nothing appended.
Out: rpm 2800
